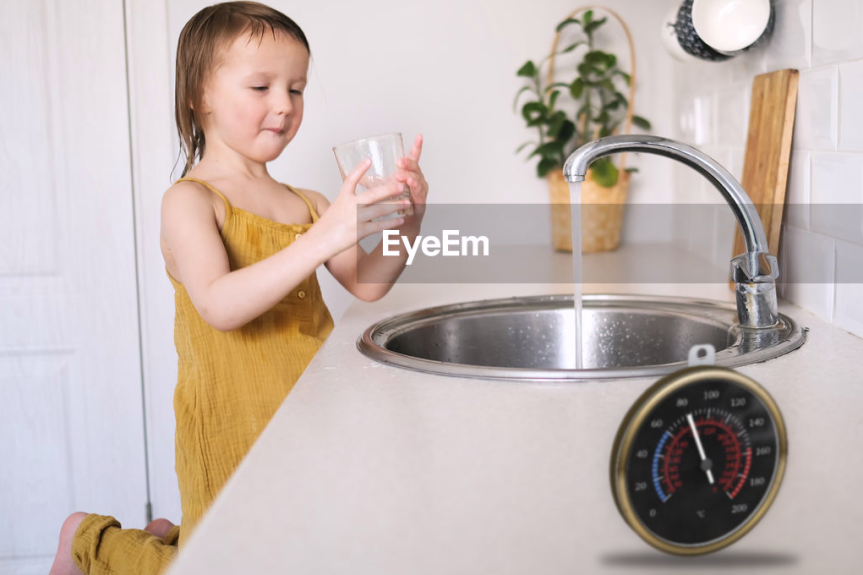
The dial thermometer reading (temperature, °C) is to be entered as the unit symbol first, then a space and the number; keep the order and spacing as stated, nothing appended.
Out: °C 80
